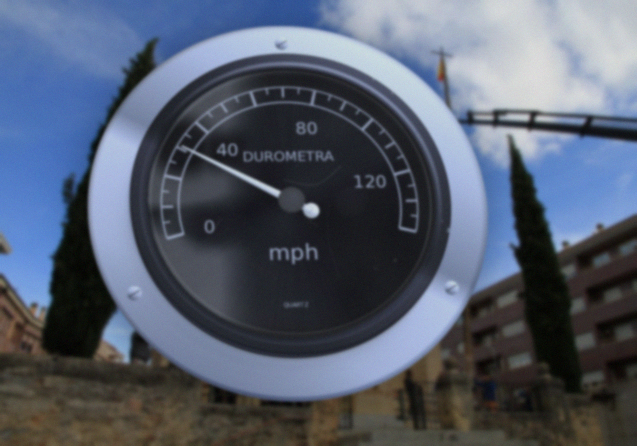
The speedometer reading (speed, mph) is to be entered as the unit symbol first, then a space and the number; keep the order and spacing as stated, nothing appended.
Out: mph 30
